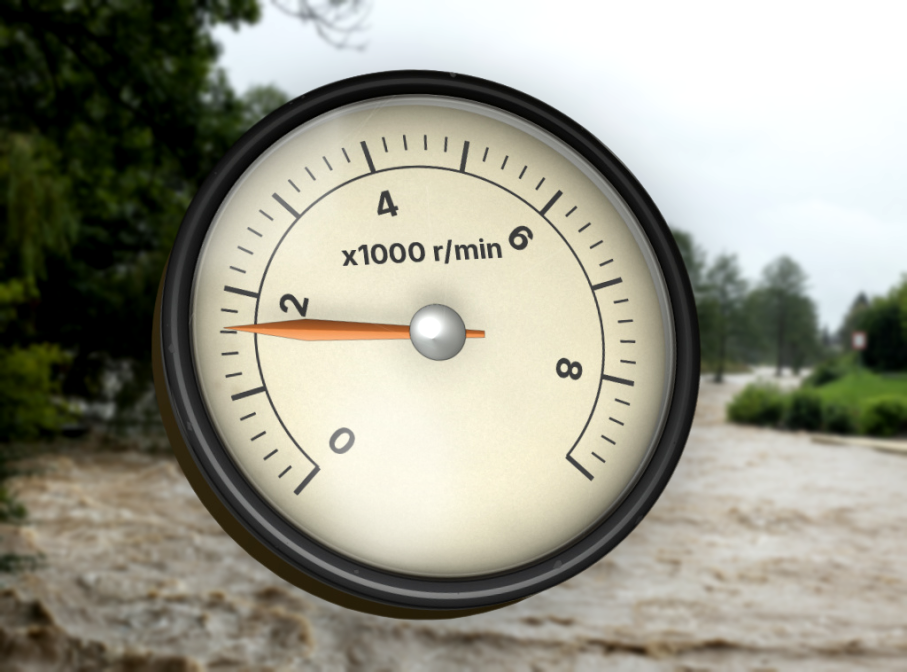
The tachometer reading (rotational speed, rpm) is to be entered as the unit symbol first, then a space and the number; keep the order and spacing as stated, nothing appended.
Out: rpm 1600
